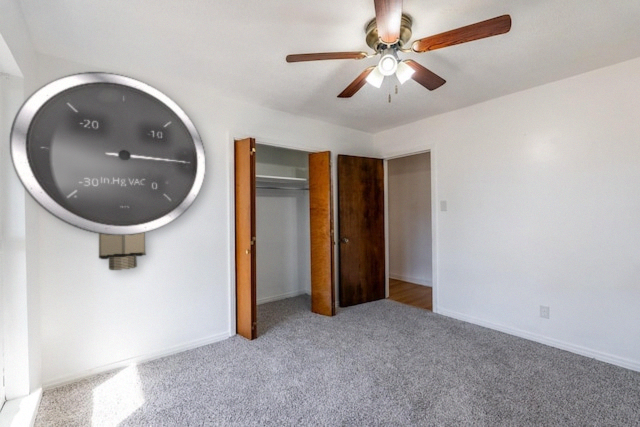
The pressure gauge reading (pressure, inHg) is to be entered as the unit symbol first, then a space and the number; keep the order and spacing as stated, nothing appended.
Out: inHg -5
